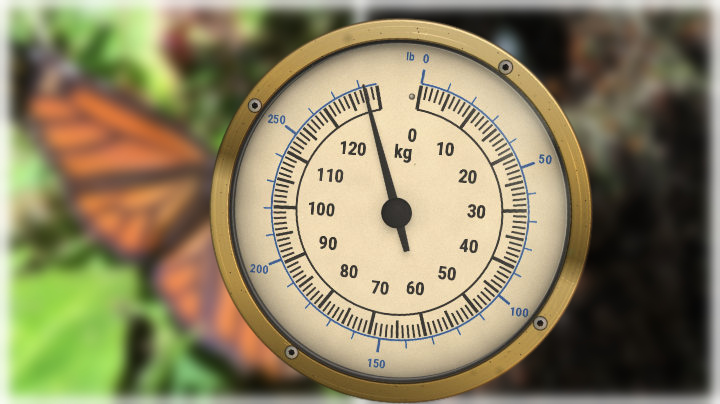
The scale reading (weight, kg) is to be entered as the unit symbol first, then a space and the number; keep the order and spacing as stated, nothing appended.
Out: kg 128
